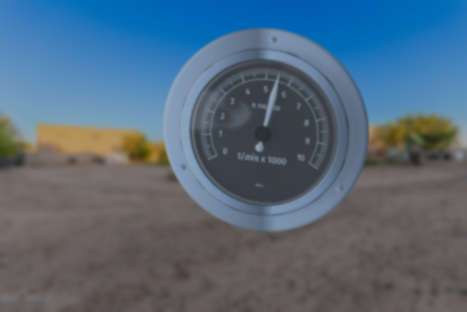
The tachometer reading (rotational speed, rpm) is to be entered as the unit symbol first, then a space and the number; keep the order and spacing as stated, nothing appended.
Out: rpm 5500
